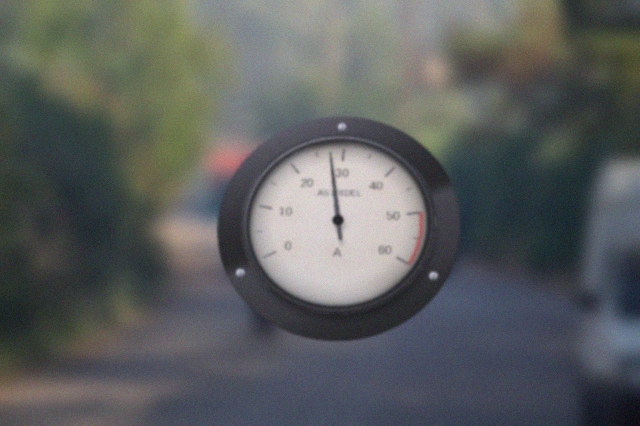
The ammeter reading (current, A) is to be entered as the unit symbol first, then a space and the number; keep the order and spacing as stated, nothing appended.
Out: A 27.5
